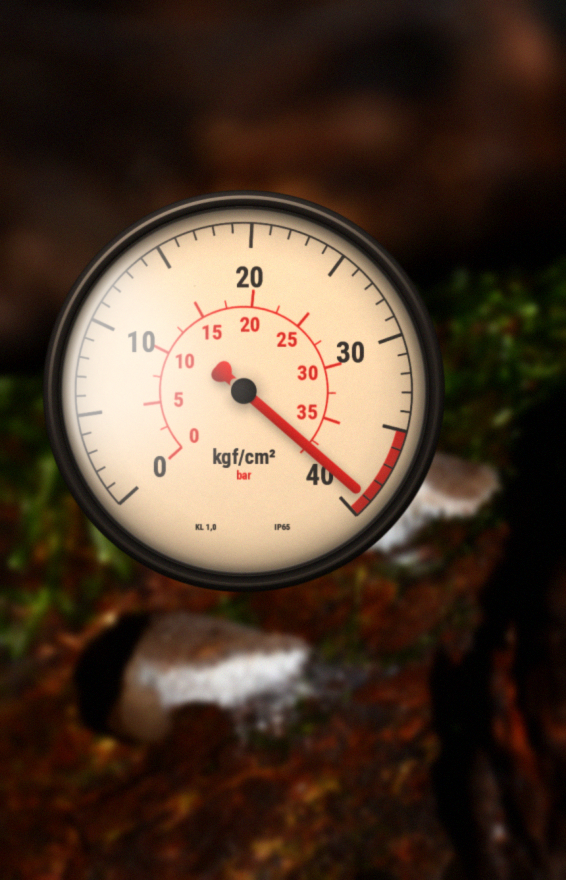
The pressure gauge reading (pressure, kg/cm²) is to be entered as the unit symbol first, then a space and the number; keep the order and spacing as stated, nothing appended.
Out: kg/cm² 39
